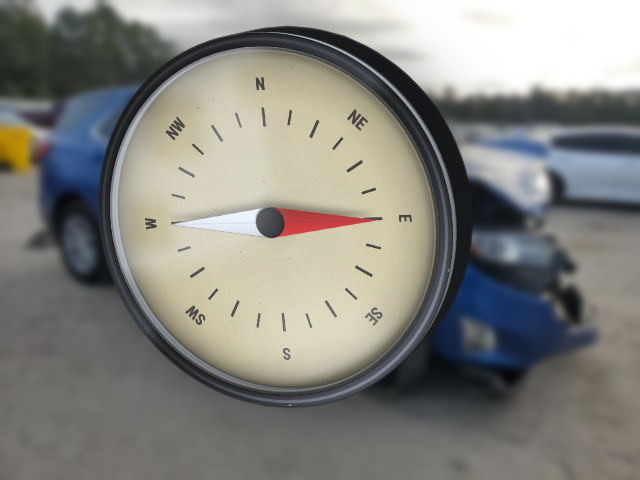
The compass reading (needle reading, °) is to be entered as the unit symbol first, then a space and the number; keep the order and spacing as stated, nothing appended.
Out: ° 90
